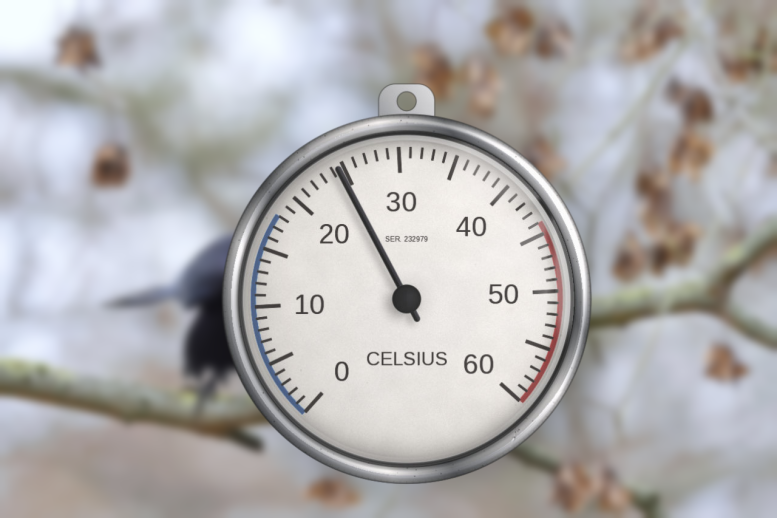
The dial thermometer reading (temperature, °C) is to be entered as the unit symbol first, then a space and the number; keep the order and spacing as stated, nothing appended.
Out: °C 24.5
